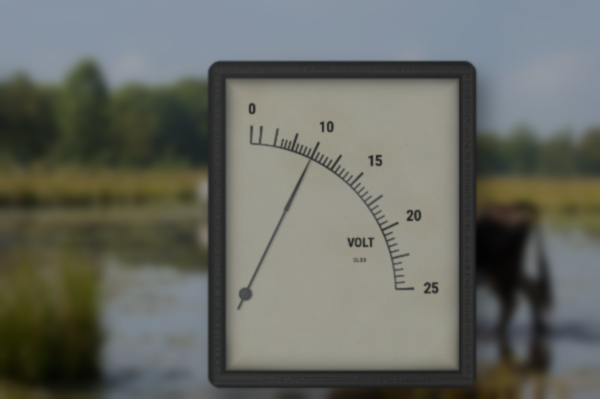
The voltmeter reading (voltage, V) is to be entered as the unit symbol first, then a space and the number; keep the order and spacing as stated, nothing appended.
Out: V 10
